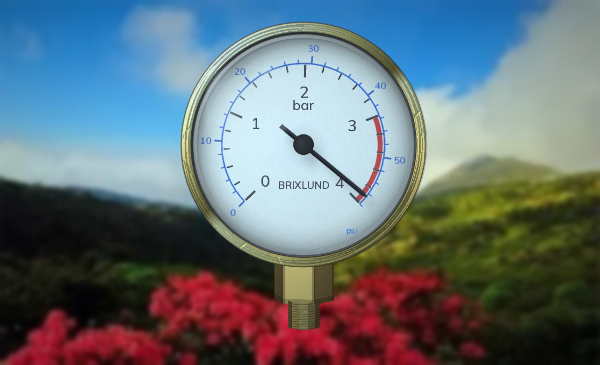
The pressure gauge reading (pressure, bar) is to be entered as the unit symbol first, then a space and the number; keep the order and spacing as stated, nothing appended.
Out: bar 3.9
